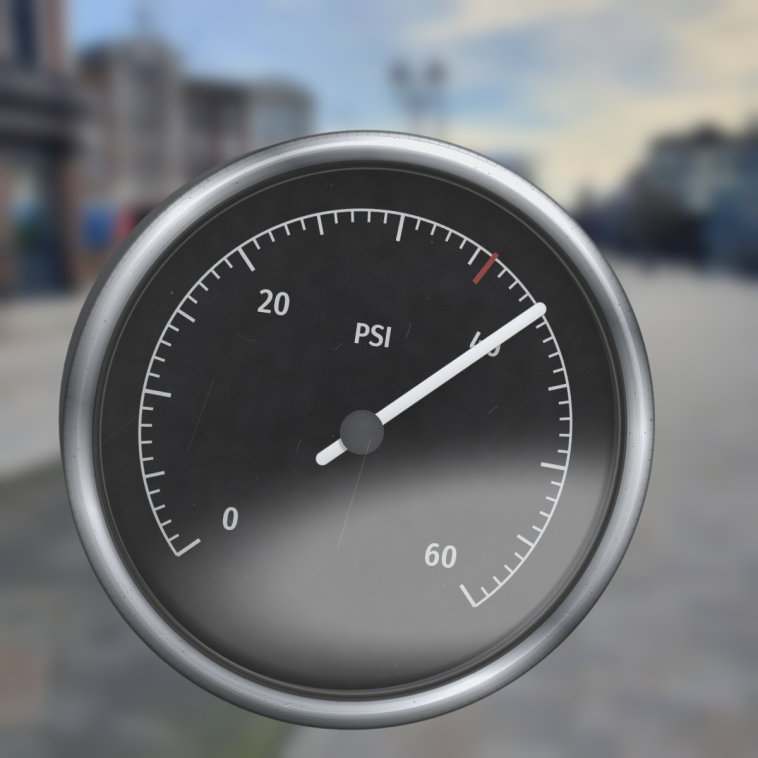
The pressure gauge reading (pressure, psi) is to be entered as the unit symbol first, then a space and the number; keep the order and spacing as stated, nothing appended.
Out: psi 40
